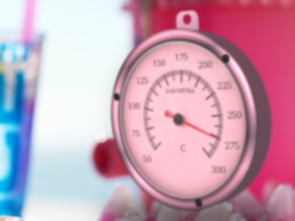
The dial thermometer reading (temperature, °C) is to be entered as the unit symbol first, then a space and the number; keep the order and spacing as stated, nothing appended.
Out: °C 275
